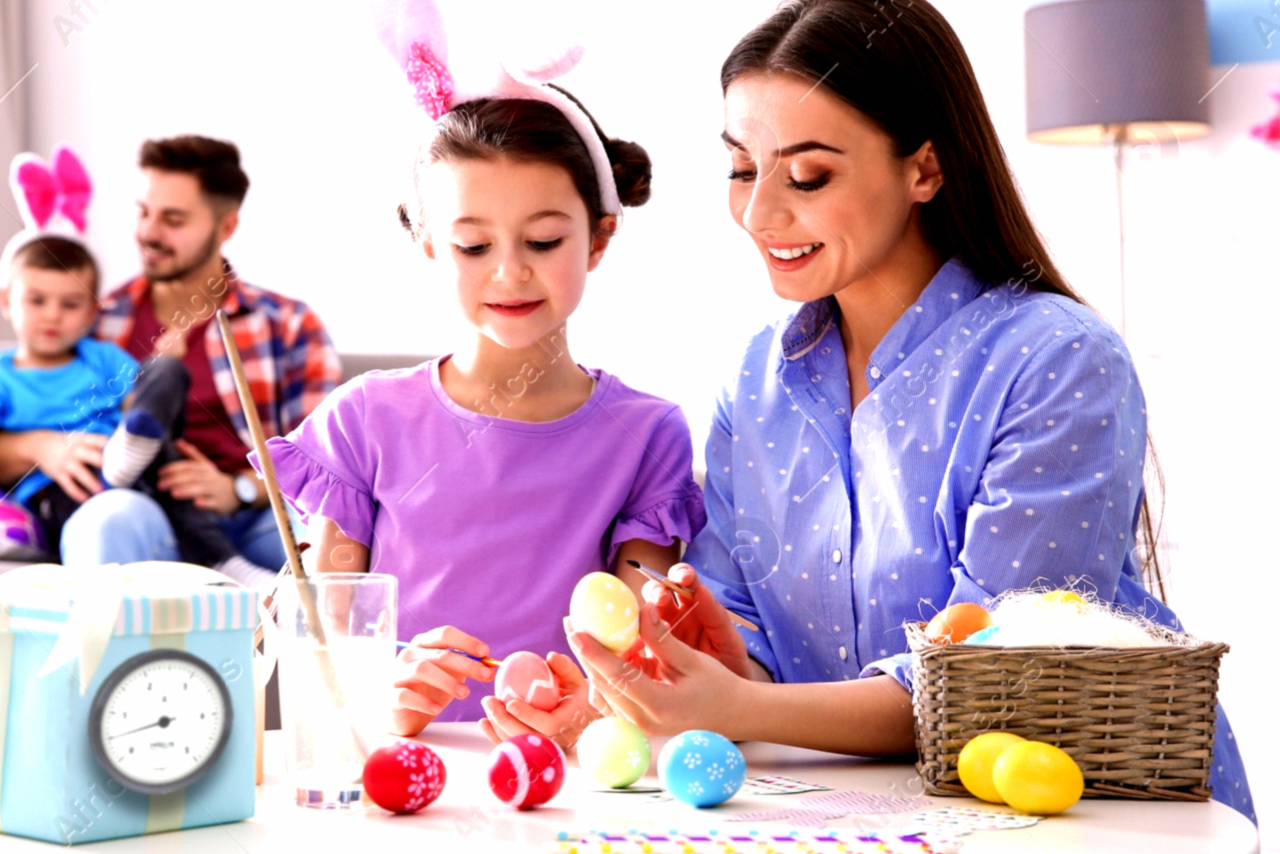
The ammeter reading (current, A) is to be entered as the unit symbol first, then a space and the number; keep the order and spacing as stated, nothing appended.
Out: A 0.5
